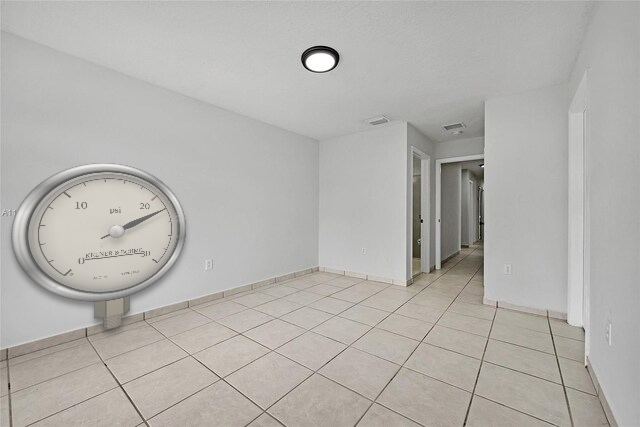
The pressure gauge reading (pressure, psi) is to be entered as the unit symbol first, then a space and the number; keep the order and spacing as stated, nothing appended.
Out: psi 22
